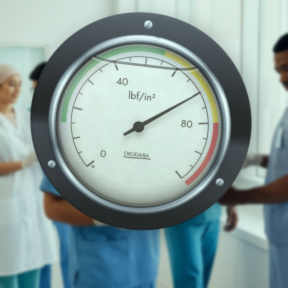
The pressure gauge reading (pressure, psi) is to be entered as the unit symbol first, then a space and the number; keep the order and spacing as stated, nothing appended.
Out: psi 70
